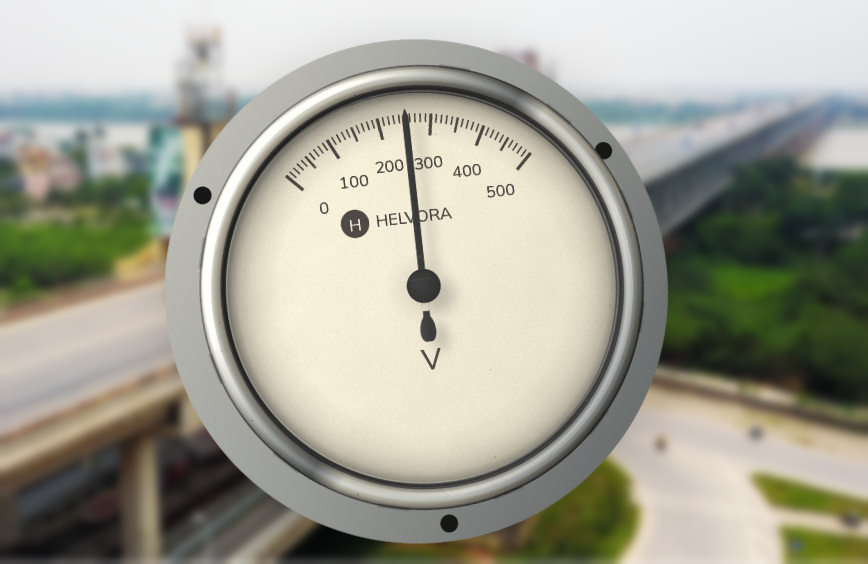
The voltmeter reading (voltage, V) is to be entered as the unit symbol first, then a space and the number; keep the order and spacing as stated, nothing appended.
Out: V 250
